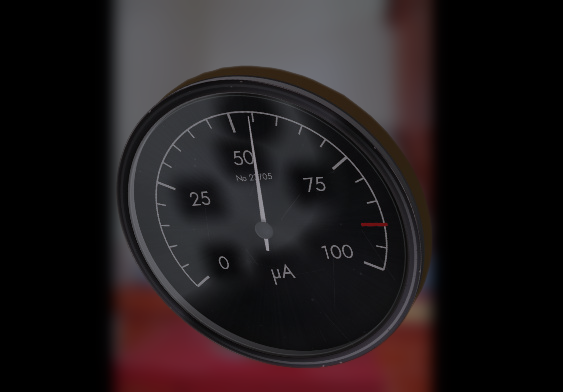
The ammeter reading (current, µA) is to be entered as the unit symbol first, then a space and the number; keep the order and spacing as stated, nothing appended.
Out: µA 55
